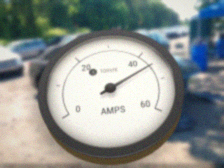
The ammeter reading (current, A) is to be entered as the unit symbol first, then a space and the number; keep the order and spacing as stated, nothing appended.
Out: A 45
